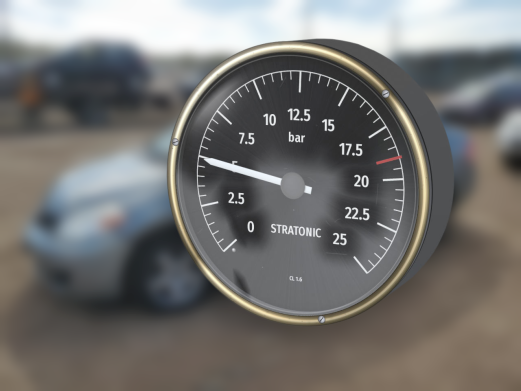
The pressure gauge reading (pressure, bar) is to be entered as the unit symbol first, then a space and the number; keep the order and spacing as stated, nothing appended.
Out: bar 5
